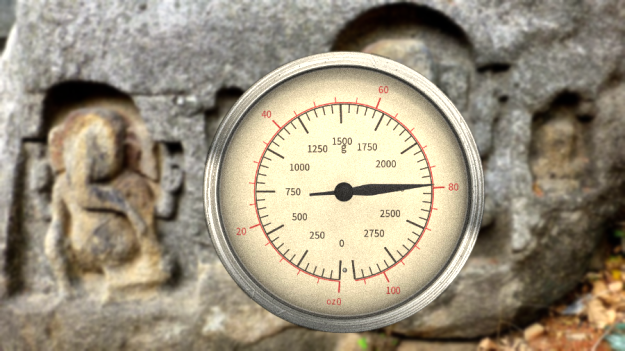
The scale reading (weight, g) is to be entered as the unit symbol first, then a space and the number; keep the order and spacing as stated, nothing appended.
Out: g 2250
